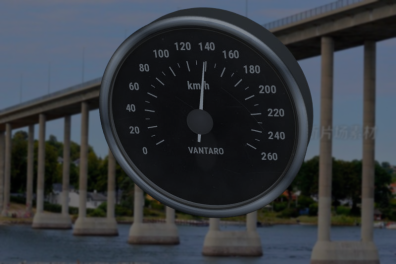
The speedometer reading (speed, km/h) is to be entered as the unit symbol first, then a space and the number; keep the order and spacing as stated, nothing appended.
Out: km/h 140
